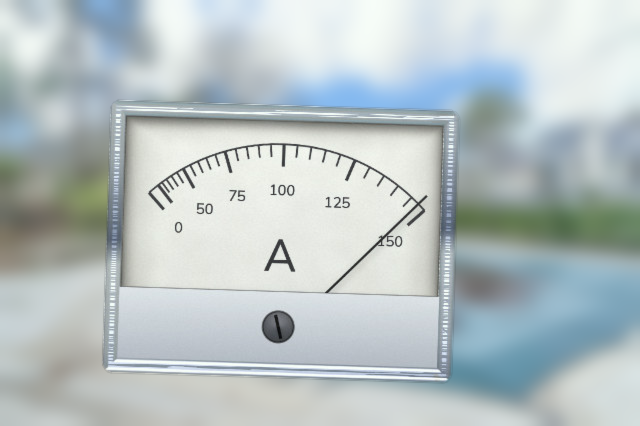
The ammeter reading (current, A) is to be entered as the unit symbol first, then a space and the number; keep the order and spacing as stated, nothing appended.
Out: A 147.5
